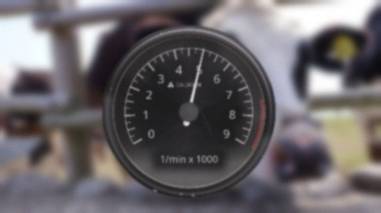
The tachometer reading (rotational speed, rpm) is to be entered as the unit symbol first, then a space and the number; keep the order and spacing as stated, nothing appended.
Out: rpm 5000
